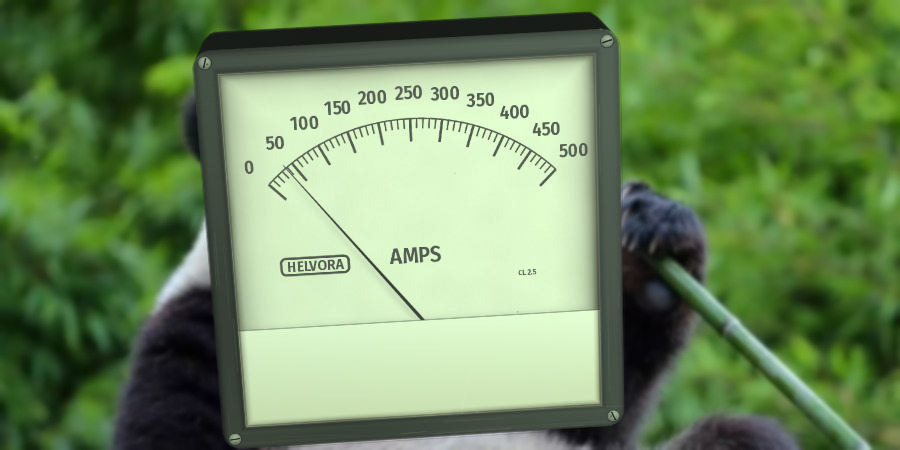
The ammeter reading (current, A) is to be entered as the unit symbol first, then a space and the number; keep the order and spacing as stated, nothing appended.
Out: A 40
